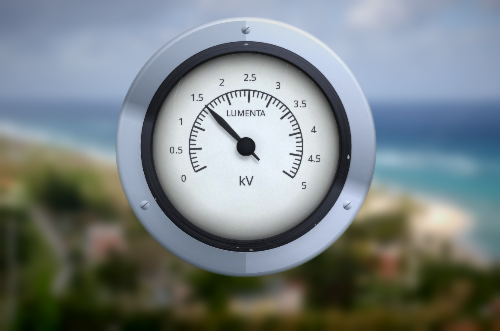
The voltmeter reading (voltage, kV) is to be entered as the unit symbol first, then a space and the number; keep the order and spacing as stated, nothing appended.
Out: kV 1.5
